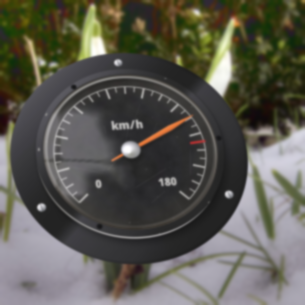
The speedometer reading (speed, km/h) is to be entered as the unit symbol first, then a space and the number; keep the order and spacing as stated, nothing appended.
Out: km/h 130
